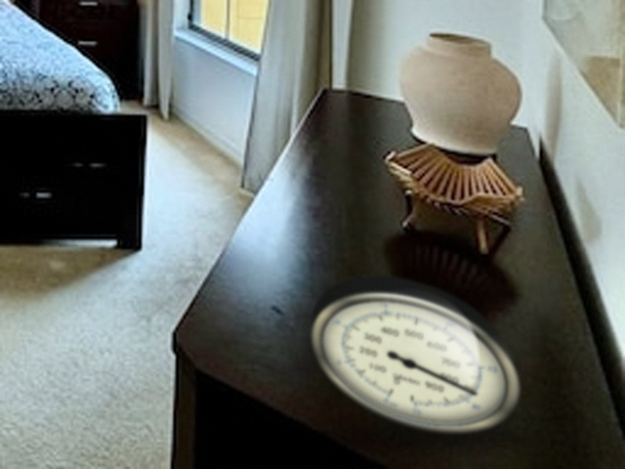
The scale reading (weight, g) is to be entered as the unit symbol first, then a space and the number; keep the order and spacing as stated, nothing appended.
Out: g 800
